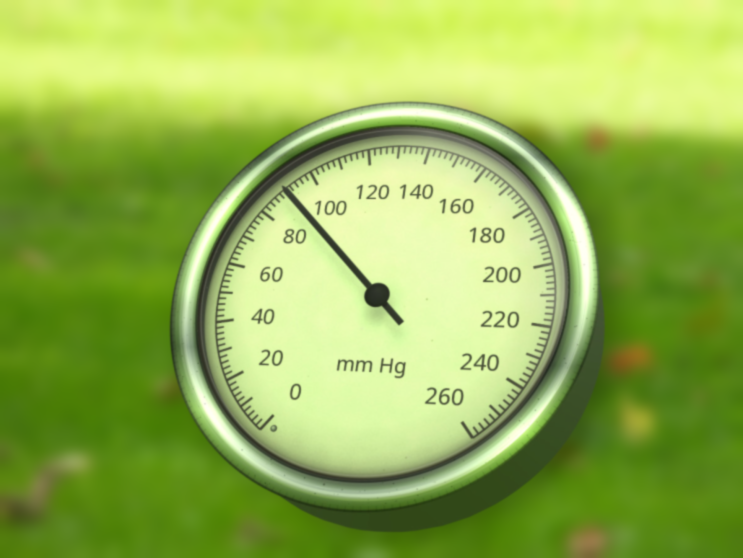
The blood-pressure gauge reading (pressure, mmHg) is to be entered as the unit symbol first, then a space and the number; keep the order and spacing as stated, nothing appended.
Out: mmHg 90
